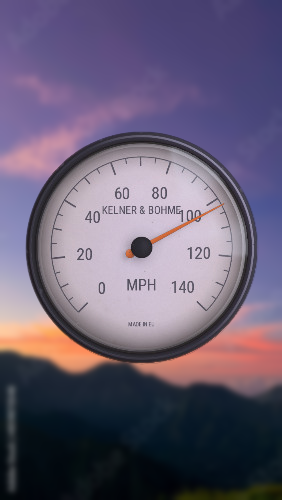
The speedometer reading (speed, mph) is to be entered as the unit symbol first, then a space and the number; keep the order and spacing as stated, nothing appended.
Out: mph 102.5
